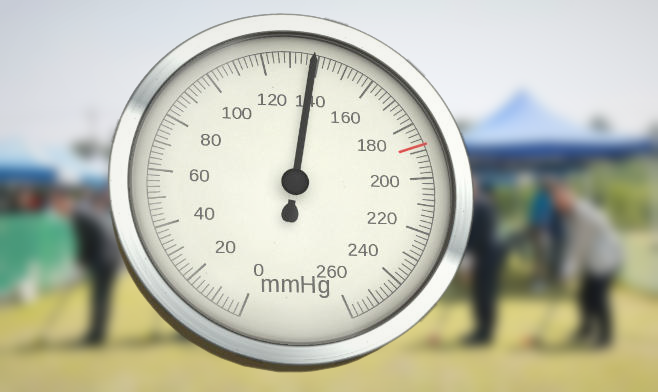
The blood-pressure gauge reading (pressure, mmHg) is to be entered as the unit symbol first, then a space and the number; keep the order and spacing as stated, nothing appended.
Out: mmHg 138
